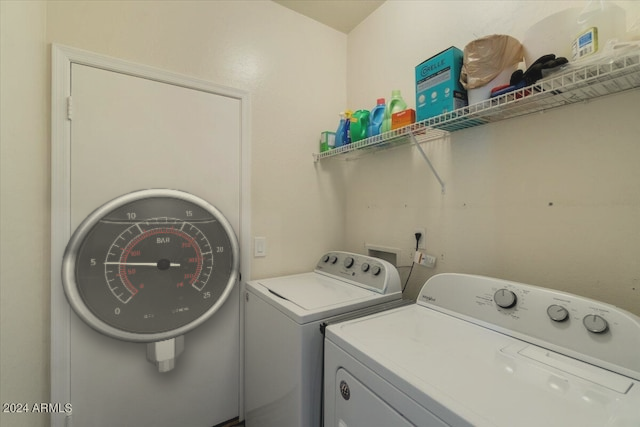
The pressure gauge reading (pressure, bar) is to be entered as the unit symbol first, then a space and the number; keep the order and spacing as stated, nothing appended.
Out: bar 5
